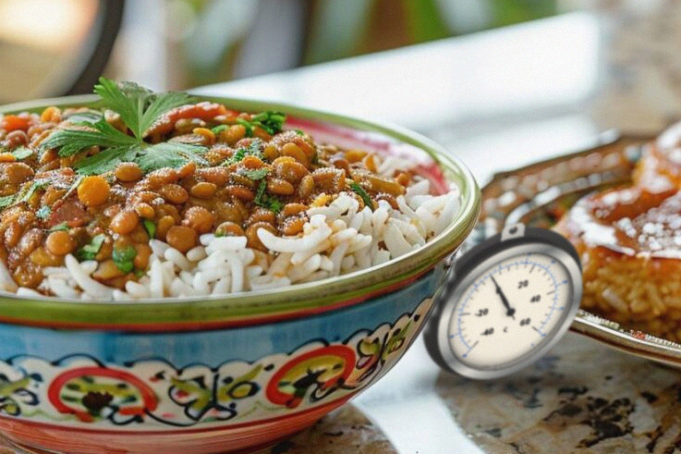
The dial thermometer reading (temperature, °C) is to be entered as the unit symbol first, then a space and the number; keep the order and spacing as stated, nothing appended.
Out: °C 0
